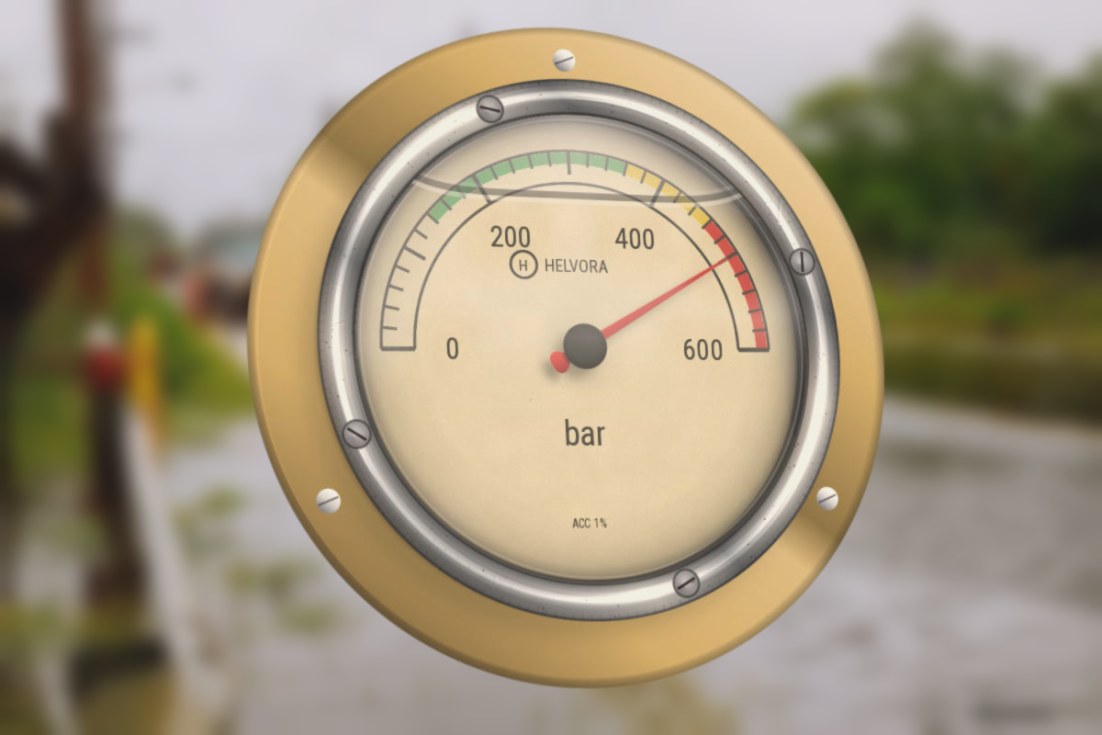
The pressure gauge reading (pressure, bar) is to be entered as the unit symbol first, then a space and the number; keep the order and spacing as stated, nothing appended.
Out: bar 500
